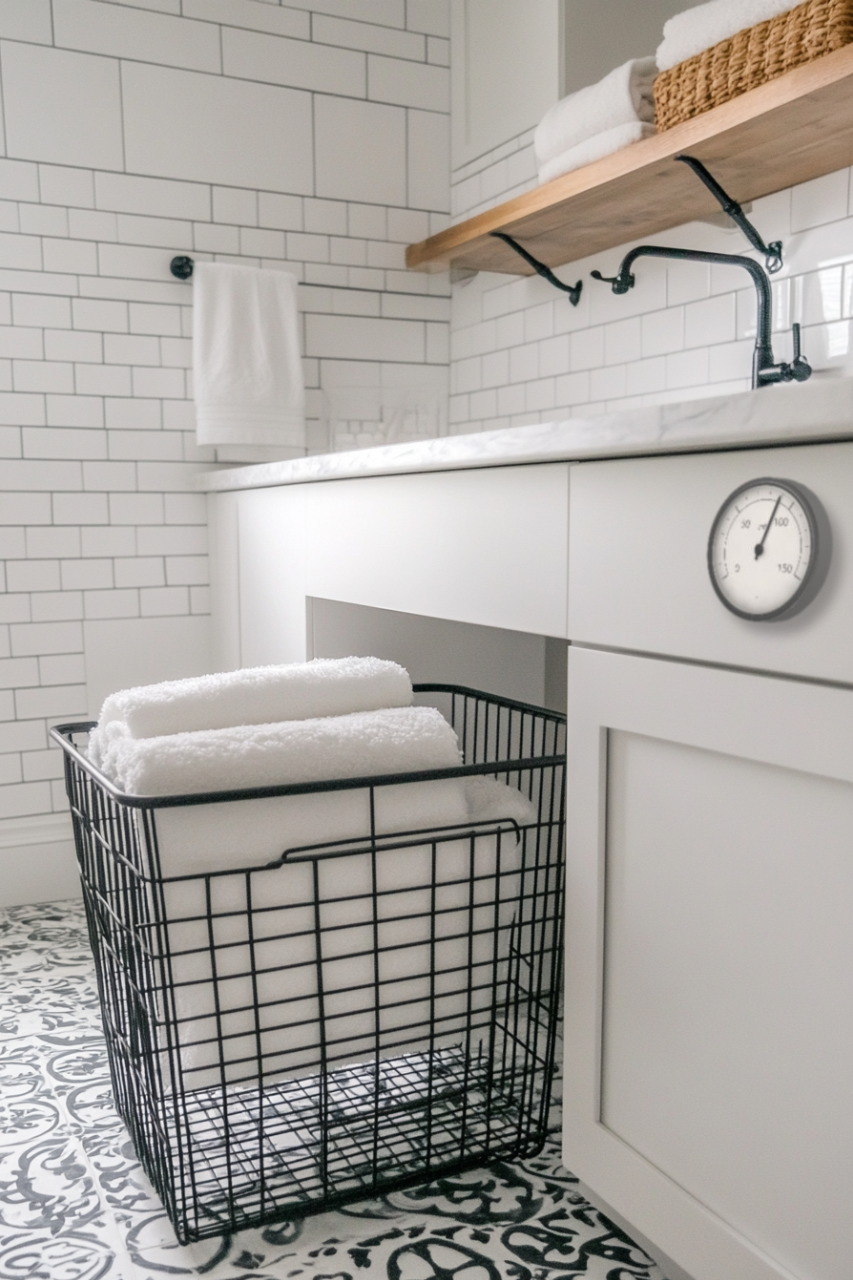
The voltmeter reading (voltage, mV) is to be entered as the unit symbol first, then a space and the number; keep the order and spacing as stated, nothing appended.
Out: mV 90
